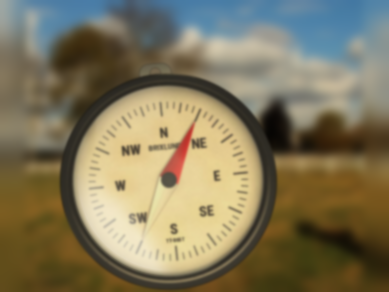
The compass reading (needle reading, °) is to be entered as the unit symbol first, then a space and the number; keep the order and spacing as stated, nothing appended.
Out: ° 30
